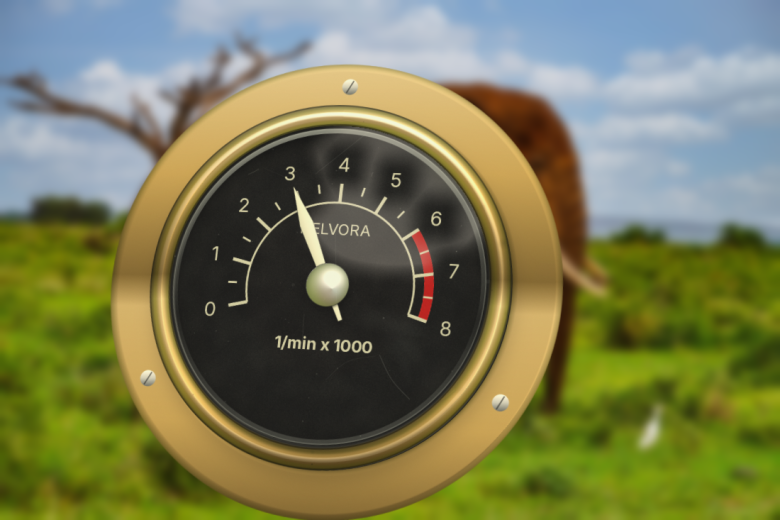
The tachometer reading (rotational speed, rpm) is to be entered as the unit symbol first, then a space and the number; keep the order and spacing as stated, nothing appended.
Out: rpm 3000
